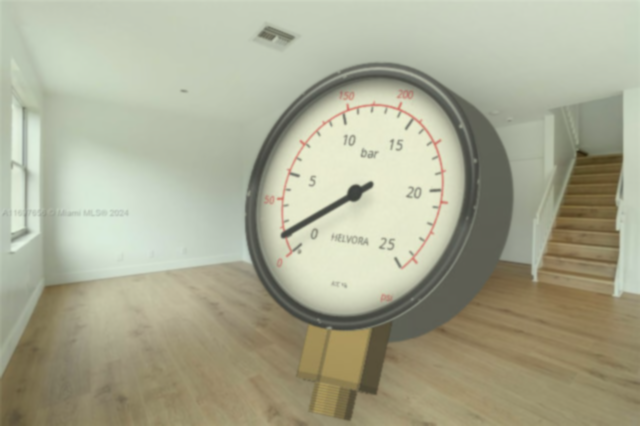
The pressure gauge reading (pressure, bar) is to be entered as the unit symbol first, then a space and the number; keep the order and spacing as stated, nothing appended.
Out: bar 1
